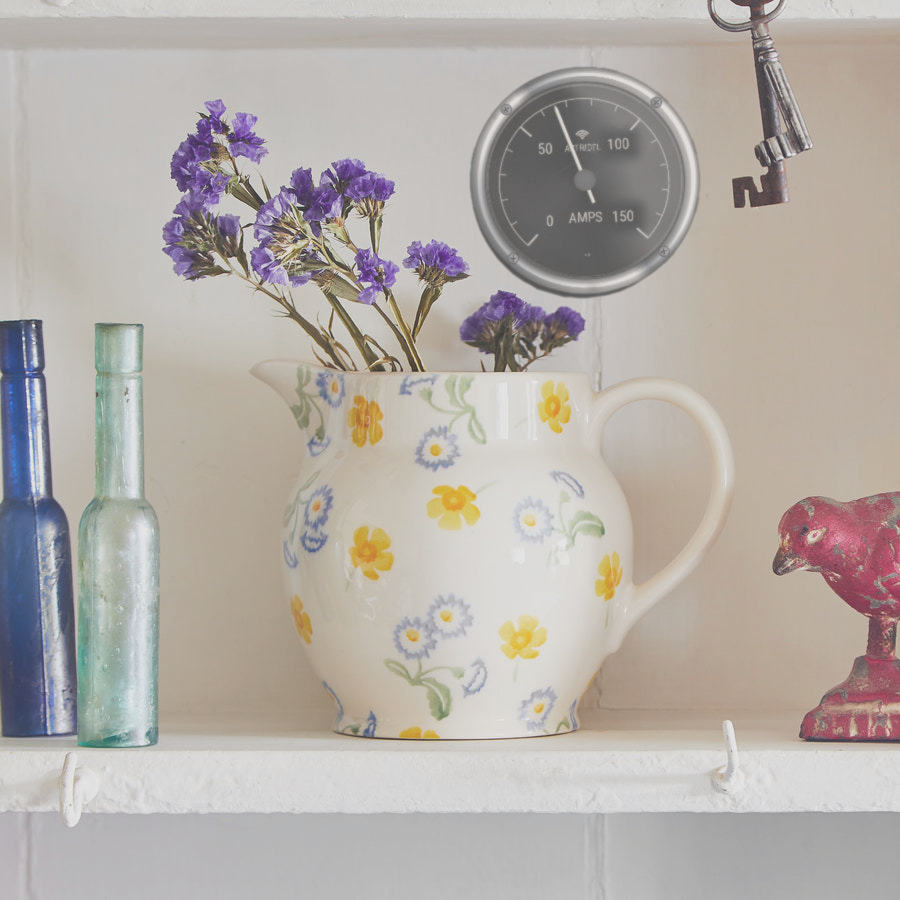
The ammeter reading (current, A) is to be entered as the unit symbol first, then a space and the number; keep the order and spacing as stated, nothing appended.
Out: A 65
